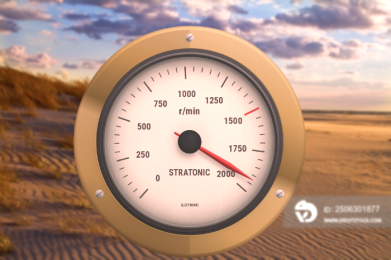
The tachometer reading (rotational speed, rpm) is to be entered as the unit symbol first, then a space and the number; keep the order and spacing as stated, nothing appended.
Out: rpm 1925
